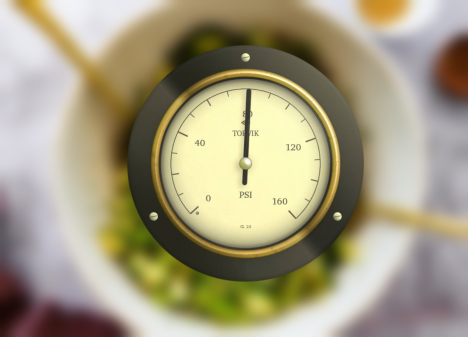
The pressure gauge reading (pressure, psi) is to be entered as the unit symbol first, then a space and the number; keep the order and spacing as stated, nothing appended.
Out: psi 80
